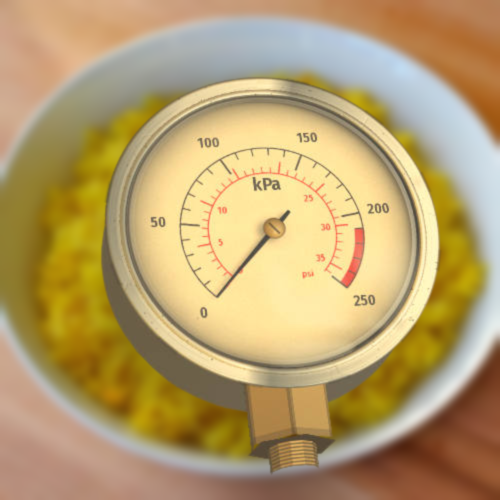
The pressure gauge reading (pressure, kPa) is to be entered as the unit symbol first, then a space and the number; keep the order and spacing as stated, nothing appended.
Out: kPa 0
